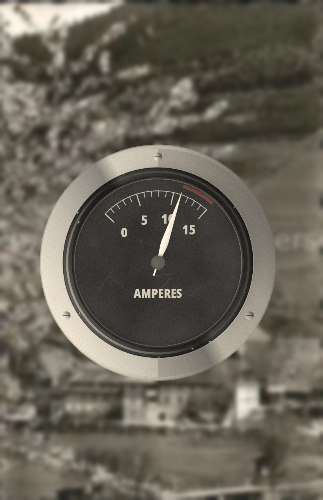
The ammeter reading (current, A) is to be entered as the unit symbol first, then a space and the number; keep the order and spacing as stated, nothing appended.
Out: A 11
